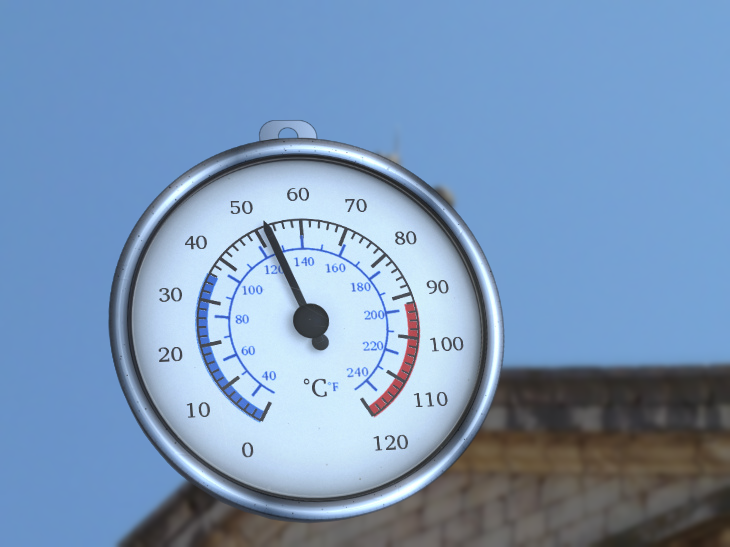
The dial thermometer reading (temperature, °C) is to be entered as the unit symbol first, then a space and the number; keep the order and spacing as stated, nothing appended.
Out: °C 52
